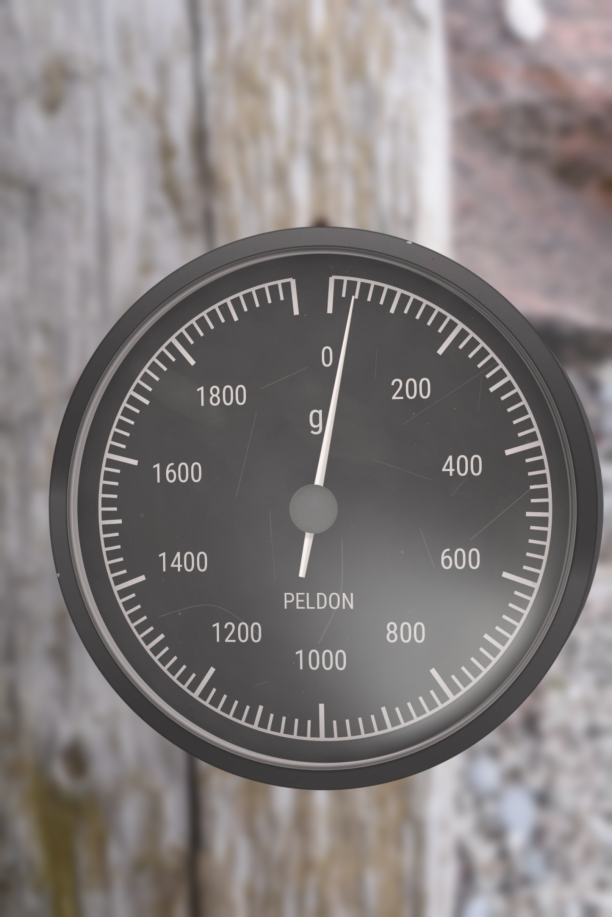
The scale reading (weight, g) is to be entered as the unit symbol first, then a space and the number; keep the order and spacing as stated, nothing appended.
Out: g 40
